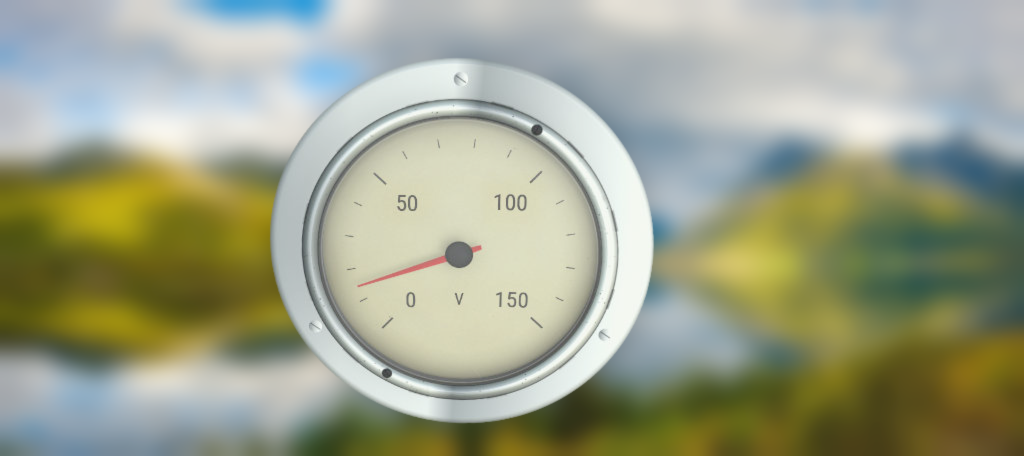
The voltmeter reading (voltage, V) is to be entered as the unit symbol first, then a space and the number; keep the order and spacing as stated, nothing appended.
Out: V 15
